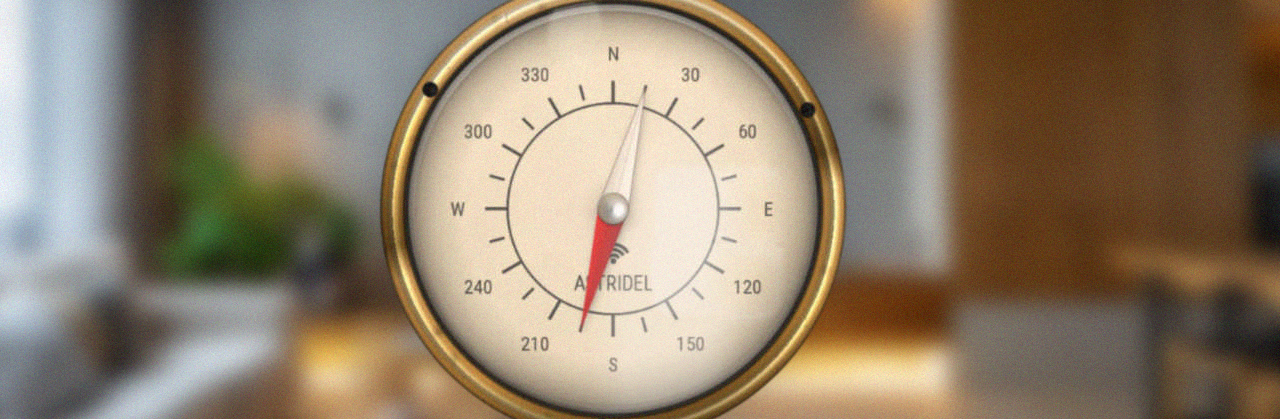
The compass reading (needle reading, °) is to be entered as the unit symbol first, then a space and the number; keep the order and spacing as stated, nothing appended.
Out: ° 195
